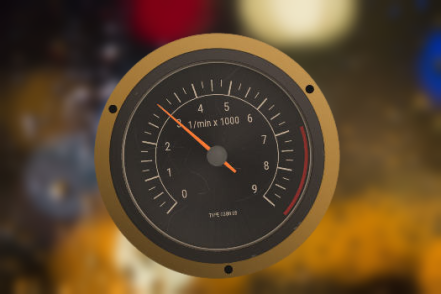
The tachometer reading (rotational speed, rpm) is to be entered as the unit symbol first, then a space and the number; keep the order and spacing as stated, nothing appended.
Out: rpm 3000
